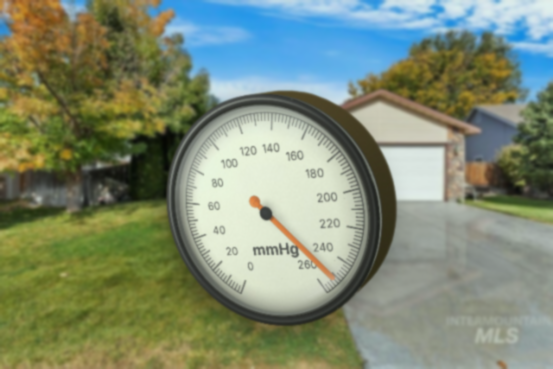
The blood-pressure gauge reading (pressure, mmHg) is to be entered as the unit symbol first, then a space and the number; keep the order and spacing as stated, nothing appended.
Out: mmHg 250
